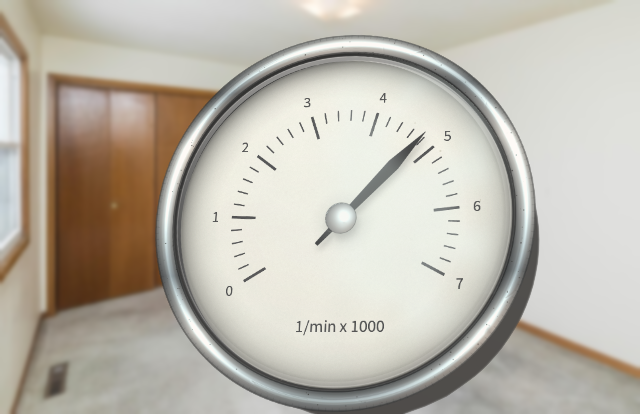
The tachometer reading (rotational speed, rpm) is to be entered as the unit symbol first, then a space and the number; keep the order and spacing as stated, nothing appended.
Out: rpm 4800
